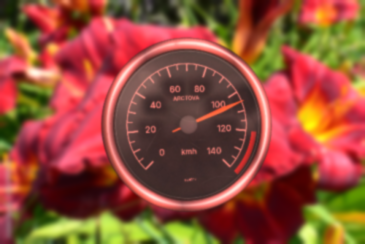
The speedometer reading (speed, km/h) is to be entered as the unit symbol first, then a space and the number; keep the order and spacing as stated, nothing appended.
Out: km/h 105
